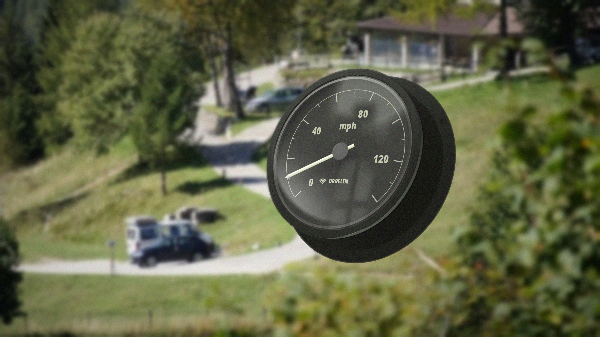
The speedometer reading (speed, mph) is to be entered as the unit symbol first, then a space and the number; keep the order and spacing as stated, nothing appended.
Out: mph 10
